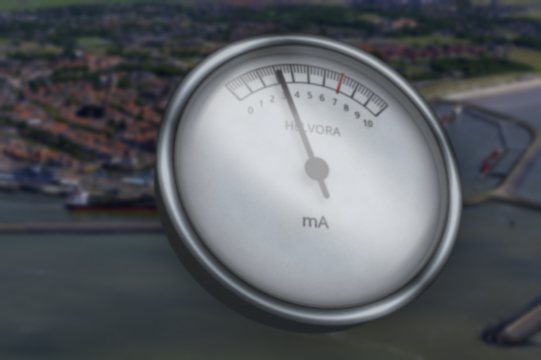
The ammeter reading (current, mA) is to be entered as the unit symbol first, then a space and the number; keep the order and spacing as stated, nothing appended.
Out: mA 3
